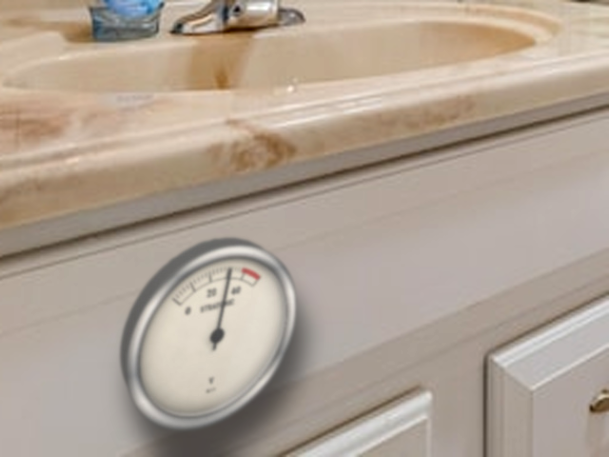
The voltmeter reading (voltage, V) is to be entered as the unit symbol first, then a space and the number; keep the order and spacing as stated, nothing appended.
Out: V 30
